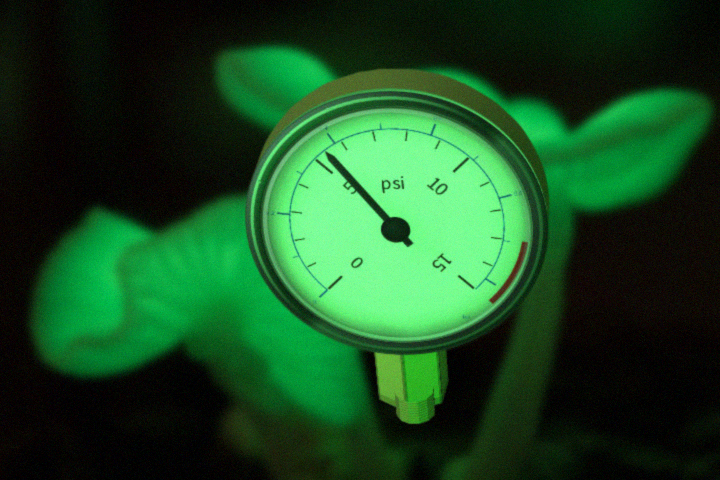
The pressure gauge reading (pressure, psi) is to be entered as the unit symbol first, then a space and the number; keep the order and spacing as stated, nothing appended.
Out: psi 5.5
